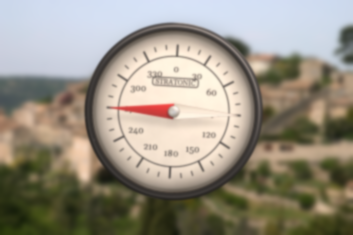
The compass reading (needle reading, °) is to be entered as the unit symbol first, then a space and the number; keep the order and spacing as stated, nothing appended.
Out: ° 270
